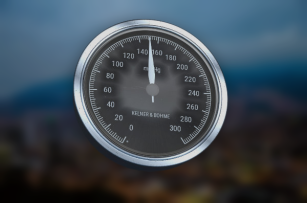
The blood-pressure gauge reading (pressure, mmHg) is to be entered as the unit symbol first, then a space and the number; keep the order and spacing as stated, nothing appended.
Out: mmHg 150
